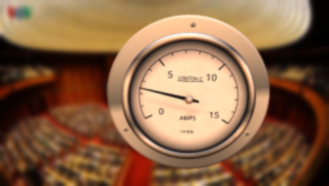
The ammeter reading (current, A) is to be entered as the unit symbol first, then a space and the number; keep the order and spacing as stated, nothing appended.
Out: A 2.5
